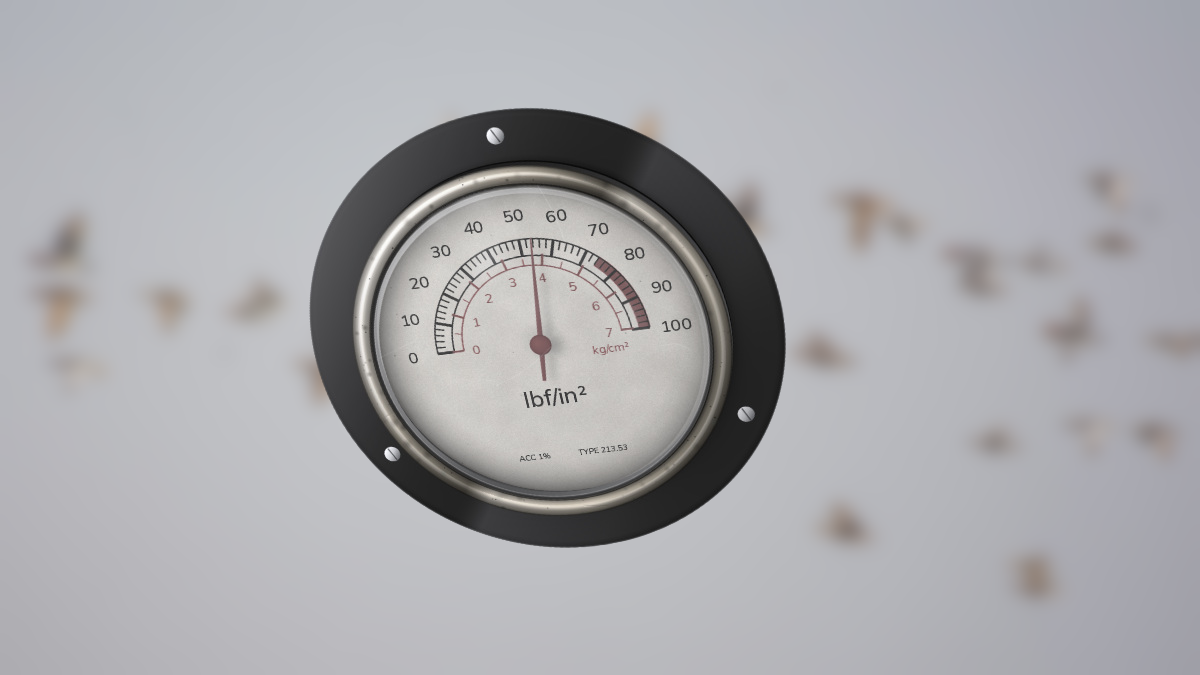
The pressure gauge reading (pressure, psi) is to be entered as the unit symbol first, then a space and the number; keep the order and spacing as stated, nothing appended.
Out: psi 54
